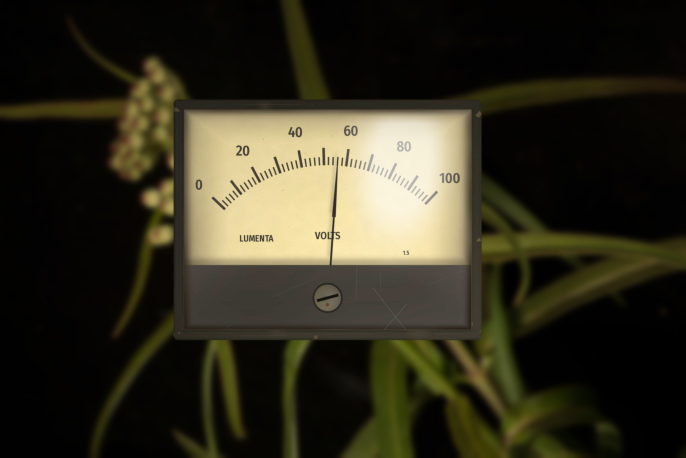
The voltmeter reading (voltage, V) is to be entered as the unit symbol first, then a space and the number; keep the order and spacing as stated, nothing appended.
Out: V 56
